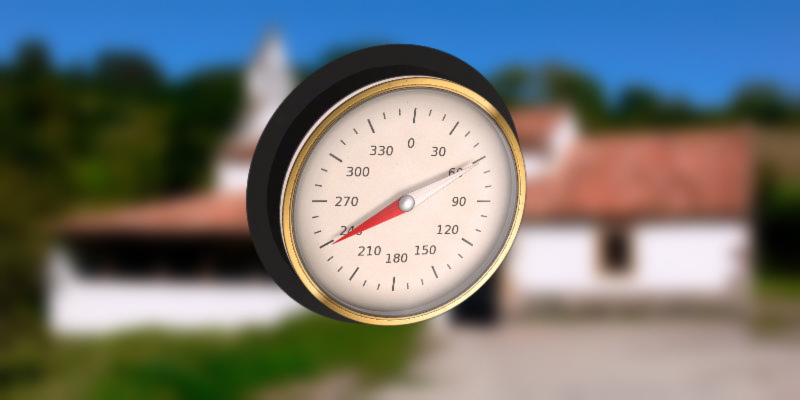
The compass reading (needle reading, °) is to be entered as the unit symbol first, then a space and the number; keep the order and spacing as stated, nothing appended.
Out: ° 240
